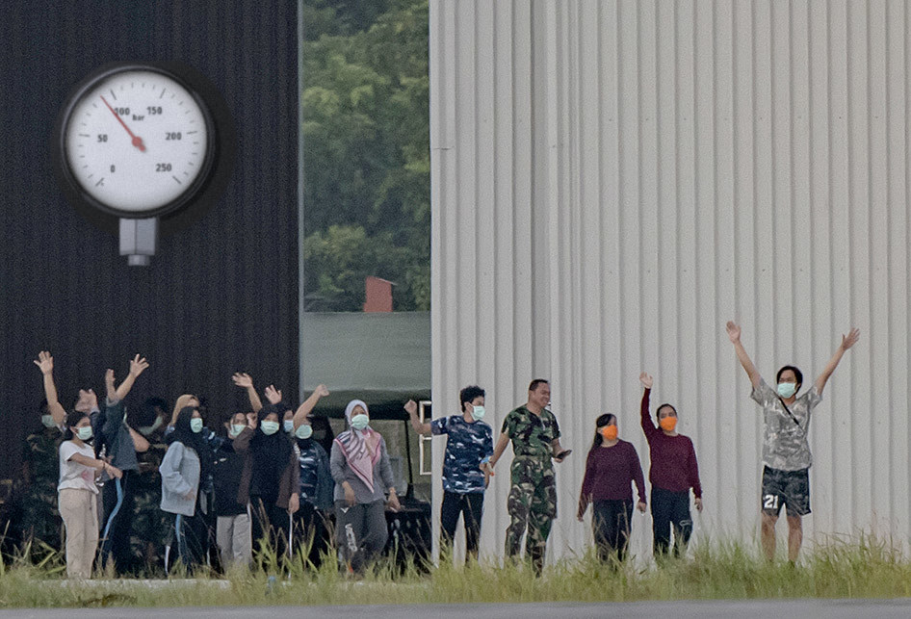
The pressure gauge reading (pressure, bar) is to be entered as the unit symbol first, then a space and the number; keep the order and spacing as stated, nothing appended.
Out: bar 90
